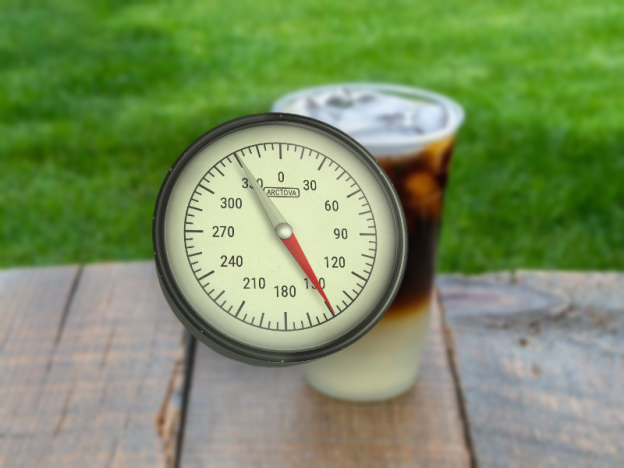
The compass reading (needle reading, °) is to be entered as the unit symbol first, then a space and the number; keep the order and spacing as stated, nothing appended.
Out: ° 150
